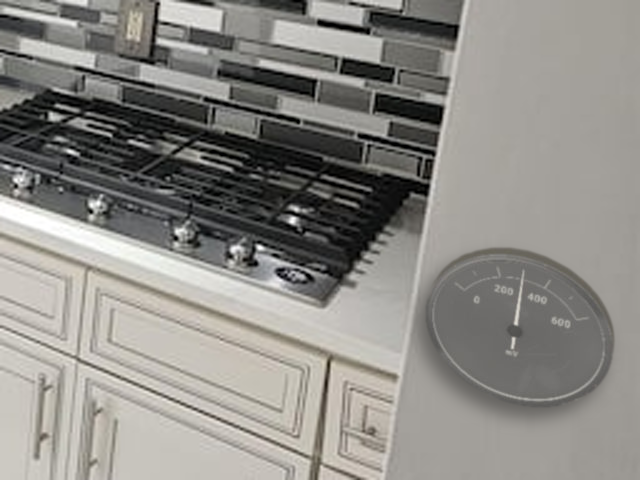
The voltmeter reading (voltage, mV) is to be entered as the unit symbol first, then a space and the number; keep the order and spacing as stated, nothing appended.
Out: mV 300
